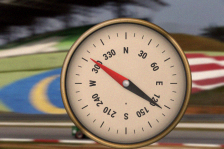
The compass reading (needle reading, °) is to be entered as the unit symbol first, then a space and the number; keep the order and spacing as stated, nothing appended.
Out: ° 305
